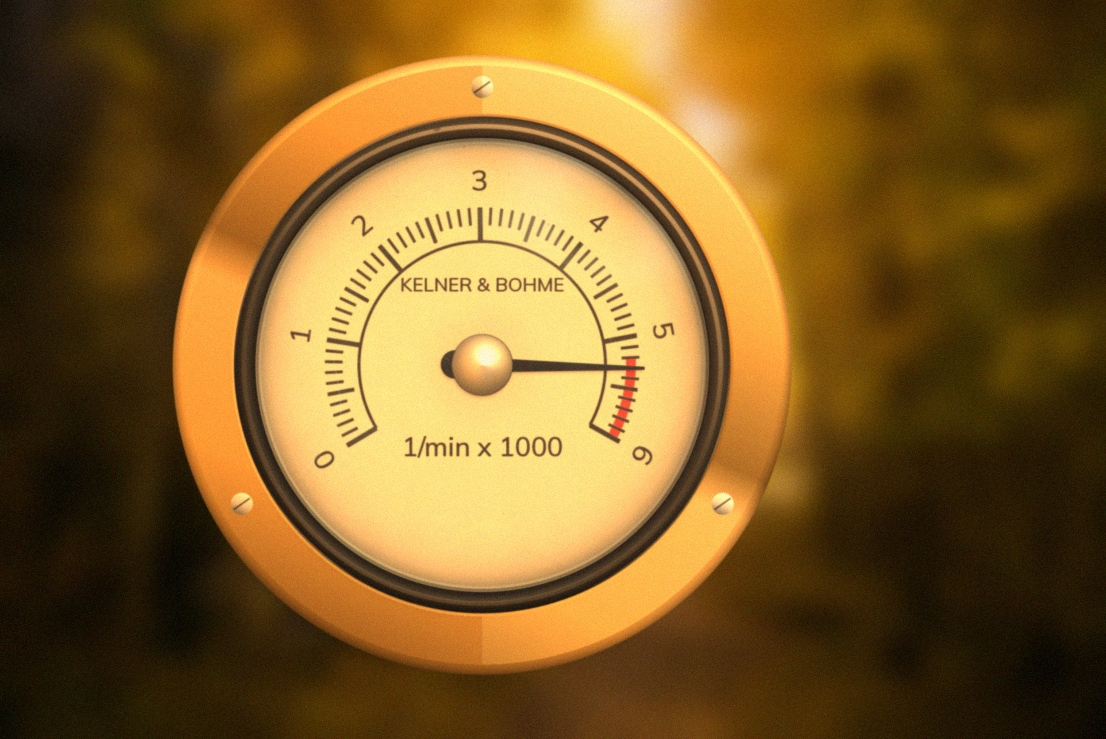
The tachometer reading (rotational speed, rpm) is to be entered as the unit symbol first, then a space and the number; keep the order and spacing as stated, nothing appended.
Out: rpm 5300
